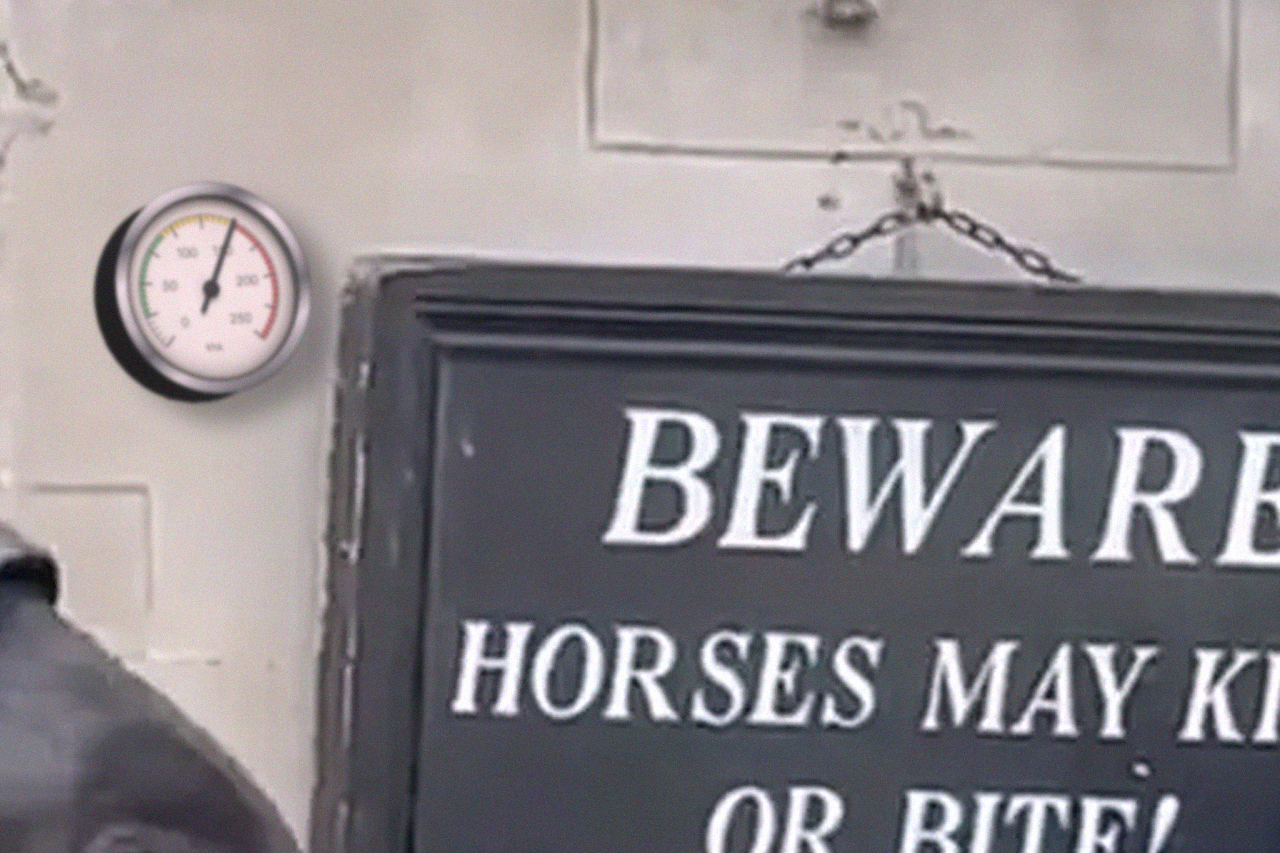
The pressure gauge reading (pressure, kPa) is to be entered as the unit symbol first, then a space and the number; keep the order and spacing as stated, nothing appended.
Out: kPa 150
